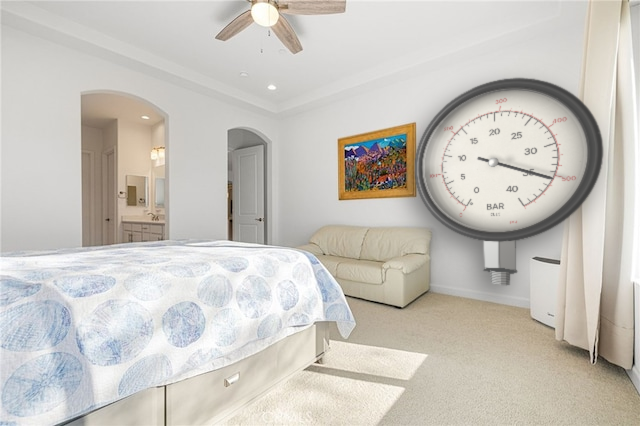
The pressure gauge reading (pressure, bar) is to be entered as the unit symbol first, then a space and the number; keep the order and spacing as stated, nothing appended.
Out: bar 35
